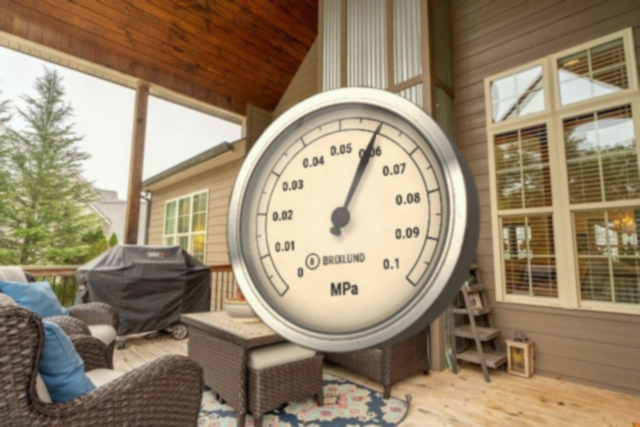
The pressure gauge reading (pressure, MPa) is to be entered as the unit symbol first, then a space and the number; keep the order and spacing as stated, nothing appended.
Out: MPa 0.06
